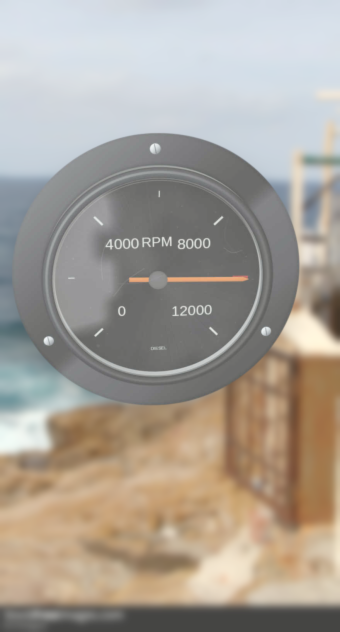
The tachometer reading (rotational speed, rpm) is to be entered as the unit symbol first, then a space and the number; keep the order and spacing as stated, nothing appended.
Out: rpm 10000
